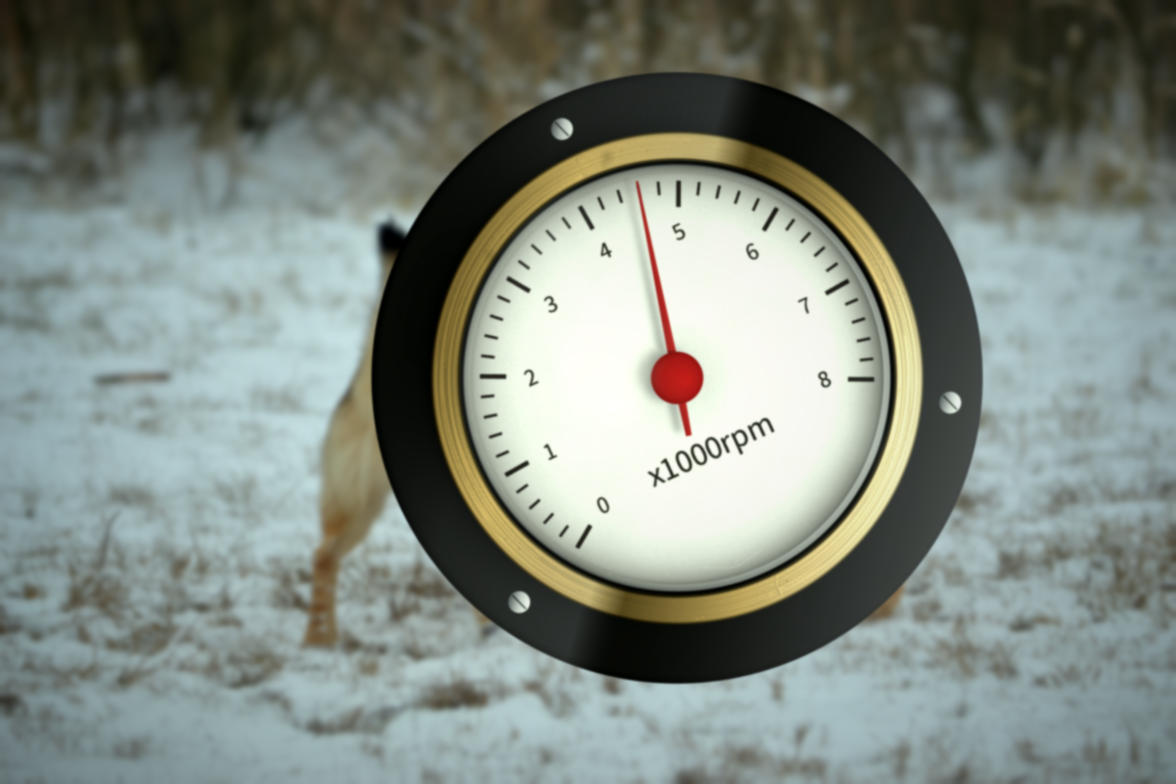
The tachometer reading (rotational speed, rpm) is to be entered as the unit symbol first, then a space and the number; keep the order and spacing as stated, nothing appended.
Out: rpm 4600
